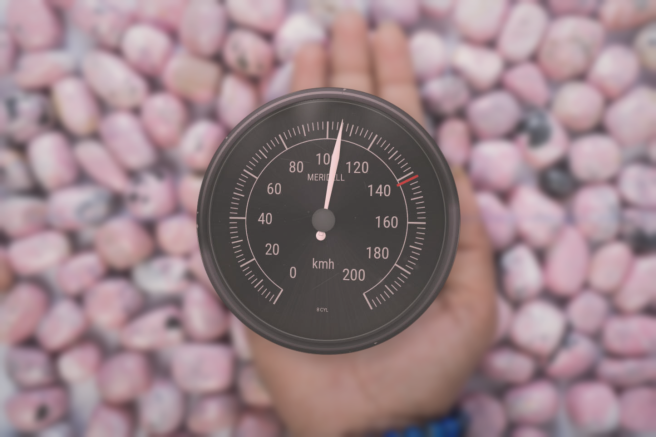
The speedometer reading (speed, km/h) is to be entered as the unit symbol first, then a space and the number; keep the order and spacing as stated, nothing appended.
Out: km/h 106
